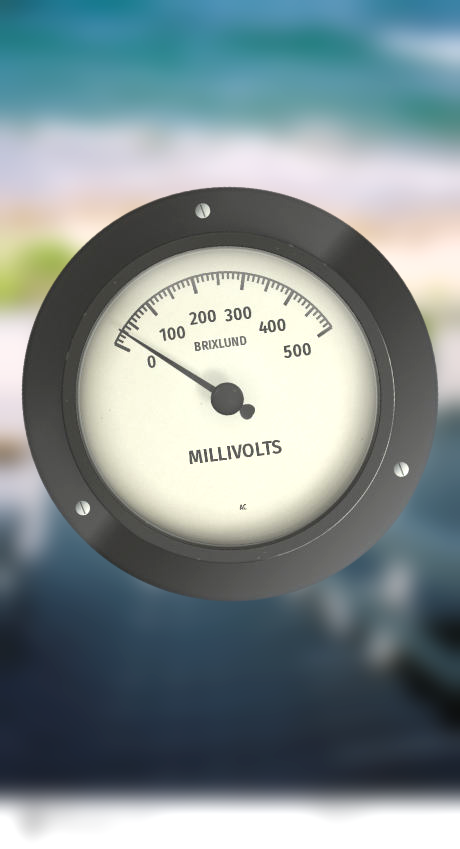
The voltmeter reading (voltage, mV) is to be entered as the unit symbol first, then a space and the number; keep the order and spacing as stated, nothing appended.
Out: mV 30
